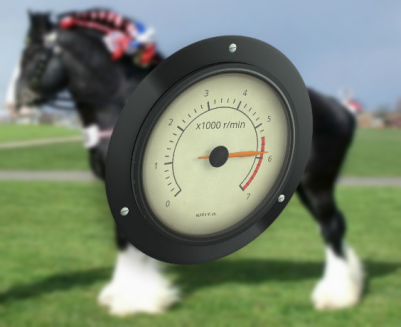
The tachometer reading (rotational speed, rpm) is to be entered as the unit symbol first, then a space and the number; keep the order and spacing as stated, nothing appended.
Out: rpm 5800
